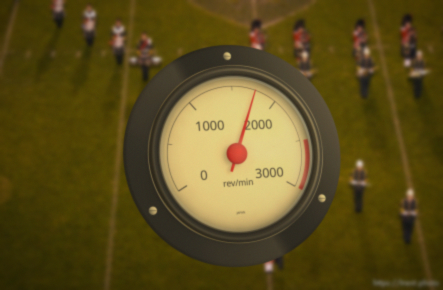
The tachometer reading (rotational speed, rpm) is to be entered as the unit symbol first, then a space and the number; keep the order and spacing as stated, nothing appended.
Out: rpm 1750
